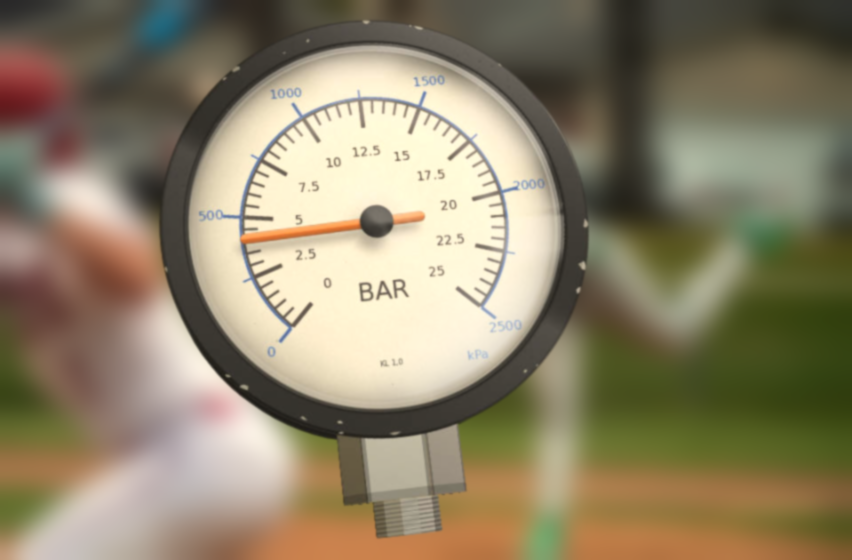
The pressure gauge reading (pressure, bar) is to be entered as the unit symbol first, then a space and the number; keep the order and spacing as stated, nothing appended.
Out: bar 4
